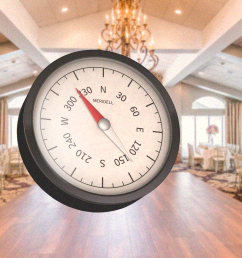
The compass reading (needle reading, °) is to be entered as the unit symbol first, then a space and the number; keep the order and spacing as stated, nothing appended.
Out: ° 320
